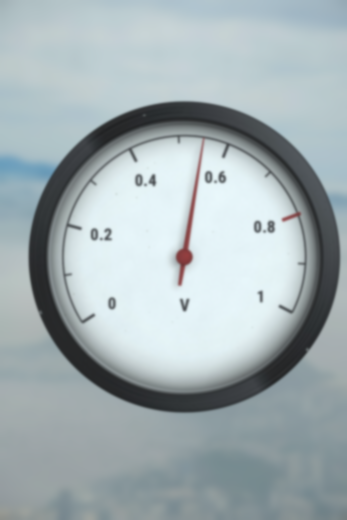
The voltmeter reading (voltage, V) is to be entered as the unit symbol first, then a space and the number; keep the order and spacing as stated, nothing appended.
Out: V 0.55
